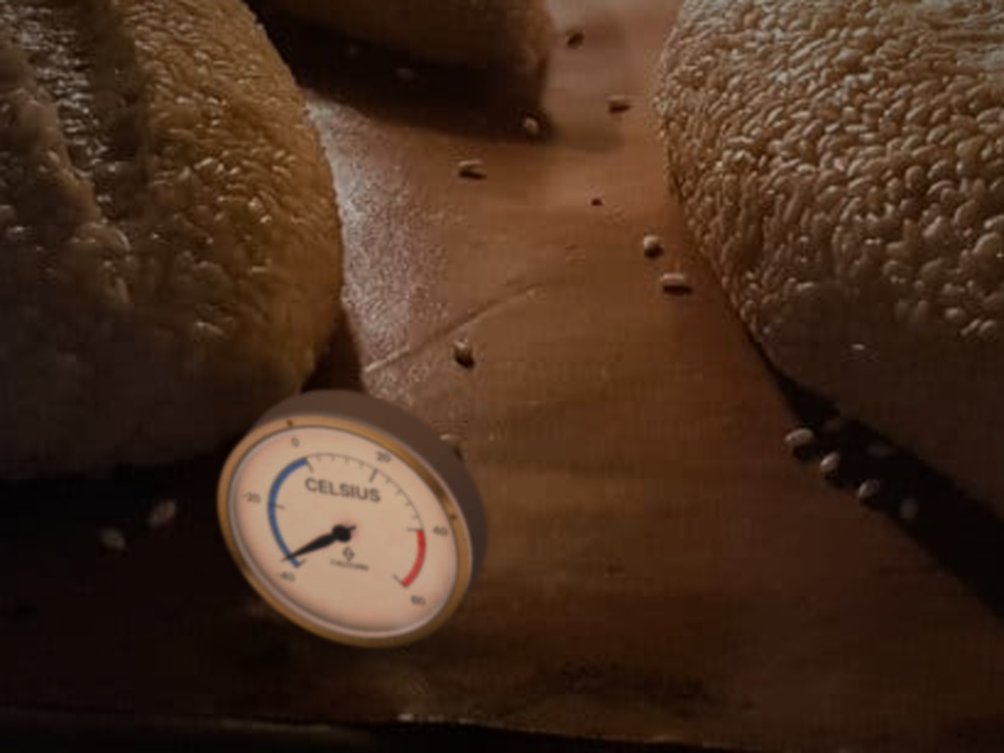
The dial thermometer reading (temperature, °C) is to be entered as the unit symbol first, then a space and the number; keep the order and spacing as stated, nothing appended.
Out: °C -36
